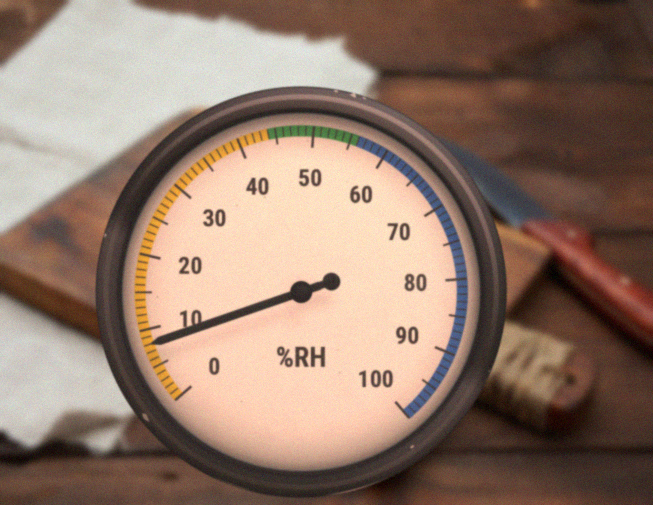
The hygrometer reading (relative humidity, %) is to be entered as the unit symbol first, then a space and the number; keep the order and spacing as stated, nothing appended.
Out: % 8
